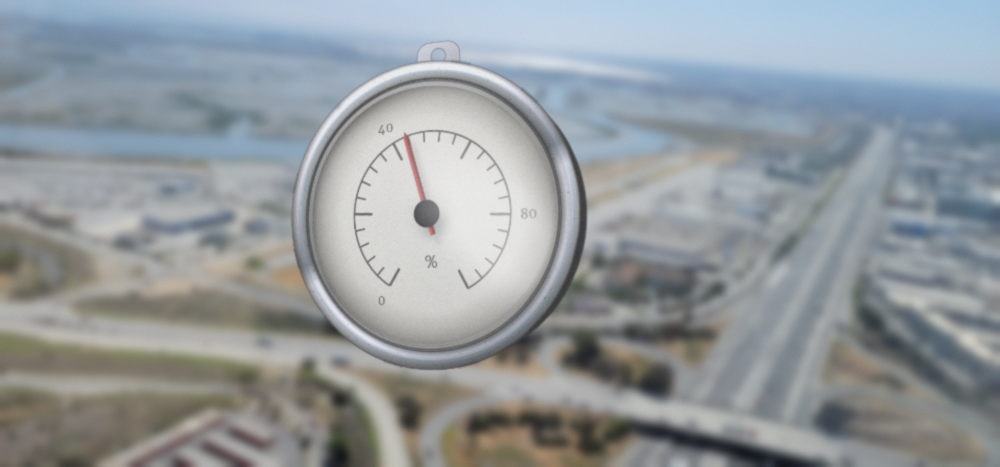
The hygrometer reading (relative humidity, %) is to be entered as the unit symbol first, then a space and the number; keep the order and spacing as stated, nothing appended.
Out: % 44
